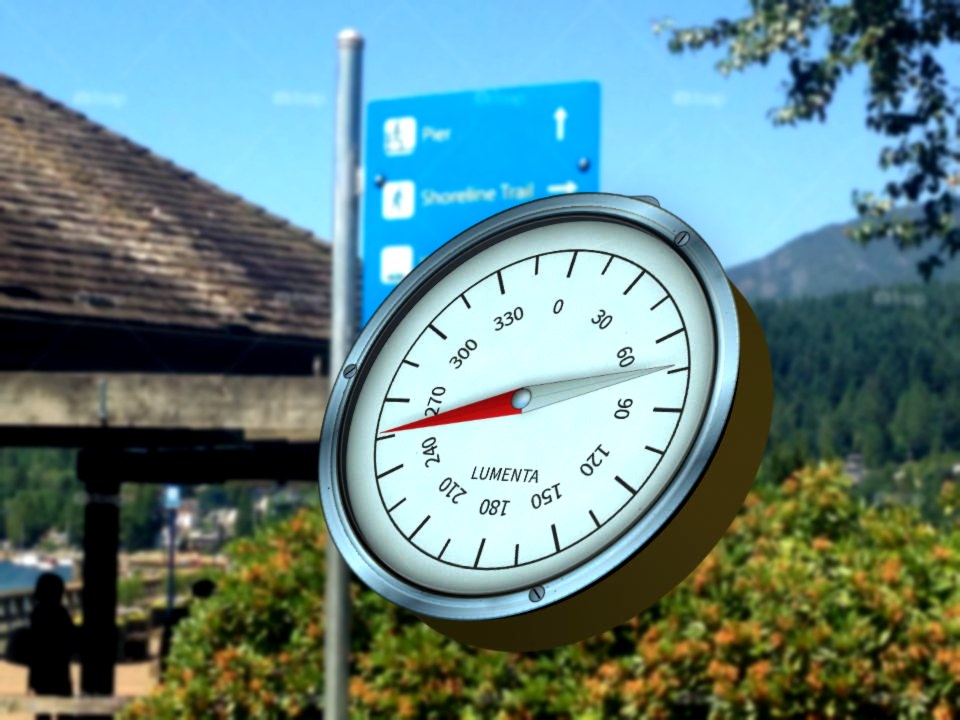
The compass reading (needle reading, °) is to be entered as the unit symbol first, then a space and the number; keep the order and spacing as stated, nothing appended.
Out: ° 255
